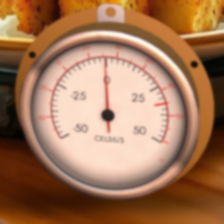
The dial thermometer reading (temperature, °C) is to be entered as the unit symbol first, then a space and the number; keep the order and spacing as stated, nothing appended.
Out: °C 0
